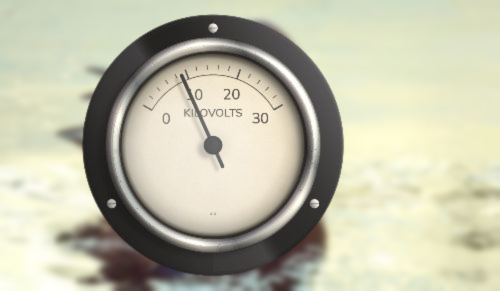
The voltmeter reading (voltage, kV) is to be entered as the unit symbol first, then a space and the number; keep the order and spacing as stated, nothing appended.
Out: kV 9
